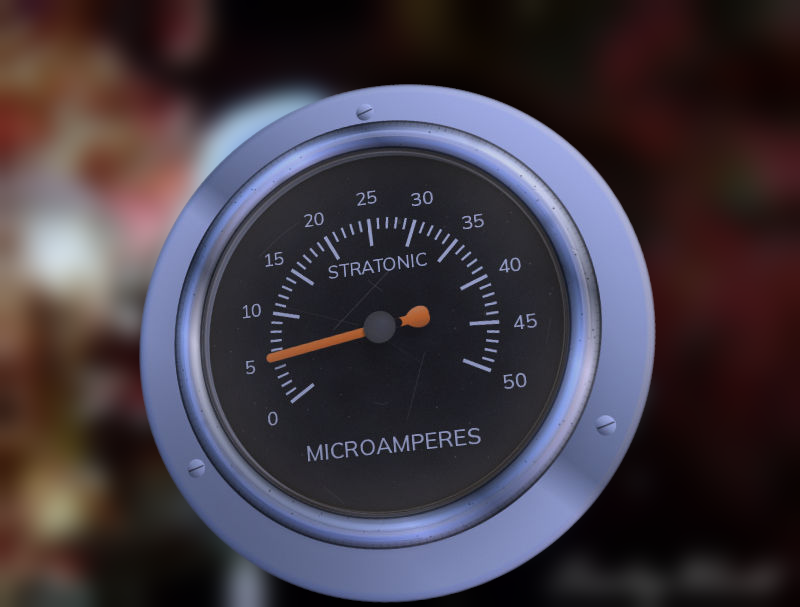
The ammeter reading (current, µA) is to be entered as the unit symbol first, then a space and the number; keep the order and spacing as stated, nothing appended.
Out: µA 5
